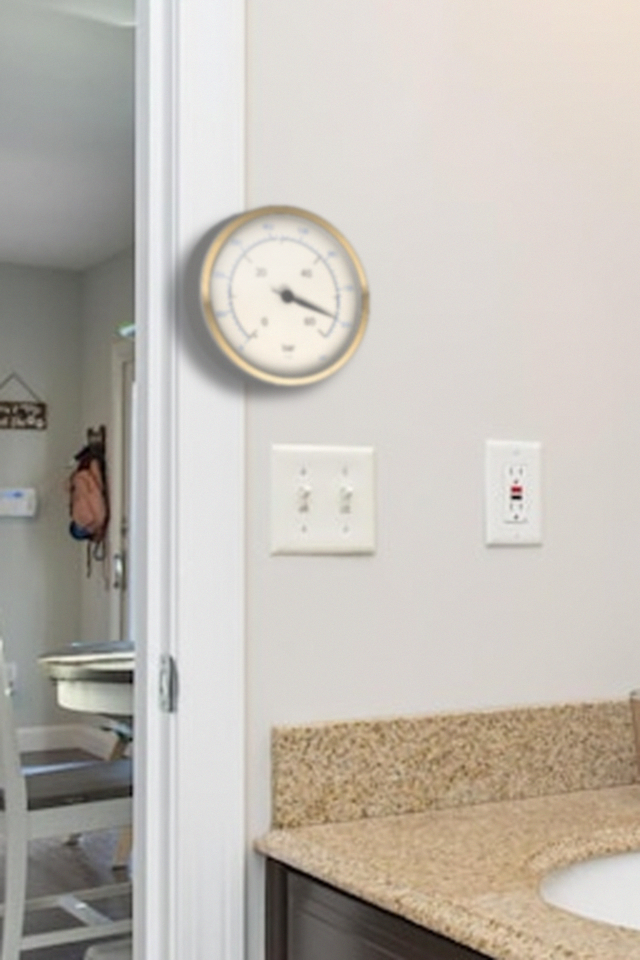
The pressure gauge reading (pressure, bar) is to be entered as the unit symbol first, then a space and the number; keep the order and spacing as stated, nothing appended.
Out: bar 55
